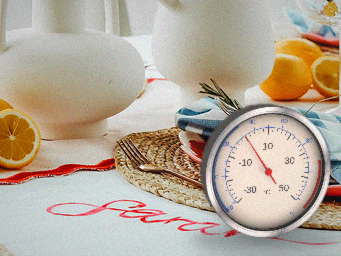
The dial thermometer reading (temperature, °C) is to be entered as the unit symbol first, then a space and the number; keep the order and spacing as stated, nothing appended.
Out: °C 0
